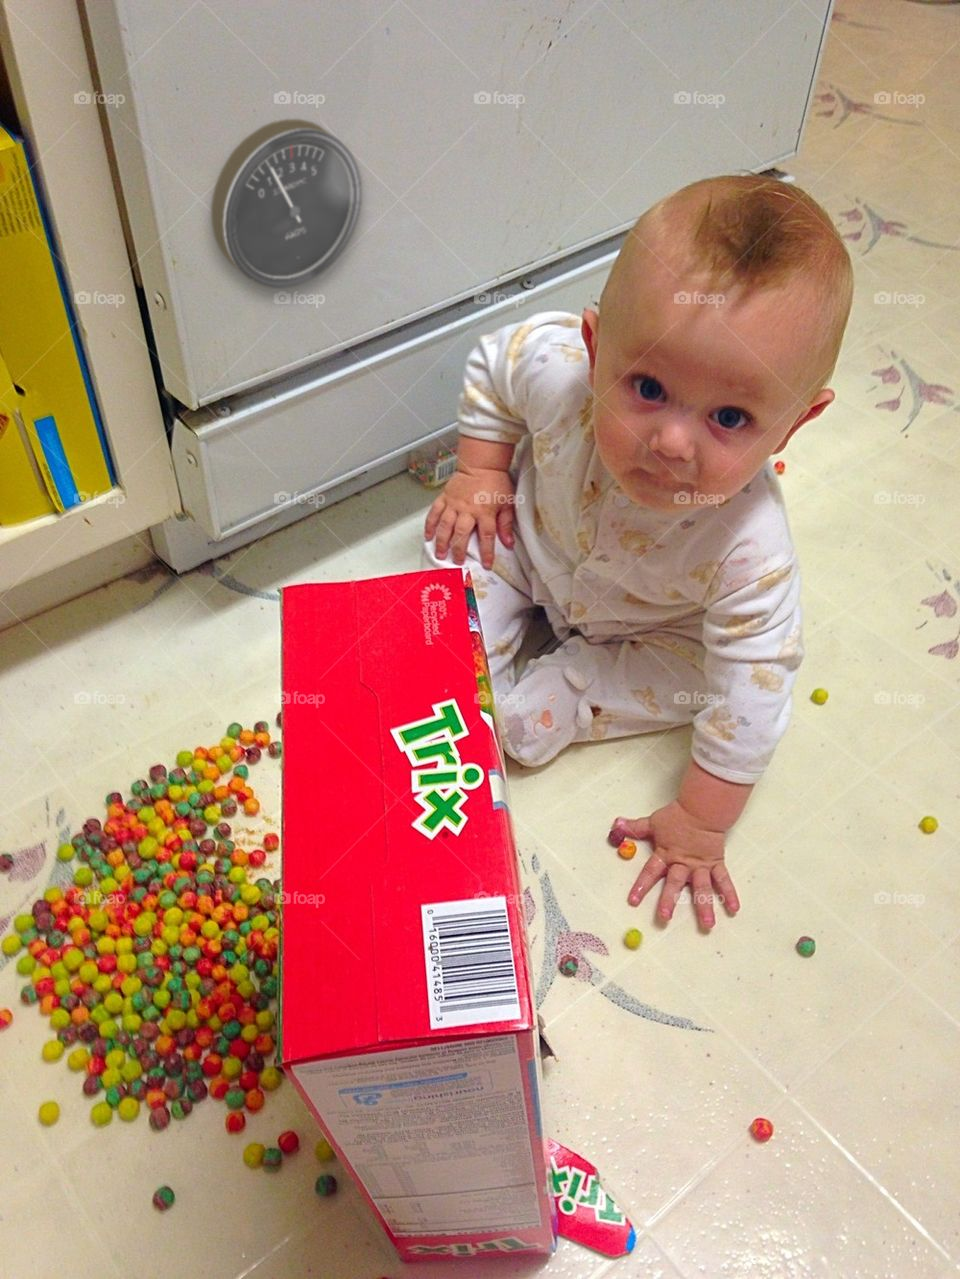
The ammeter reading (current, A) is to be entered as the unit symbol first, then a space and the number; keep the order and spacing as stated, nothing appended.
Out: A 1.5
